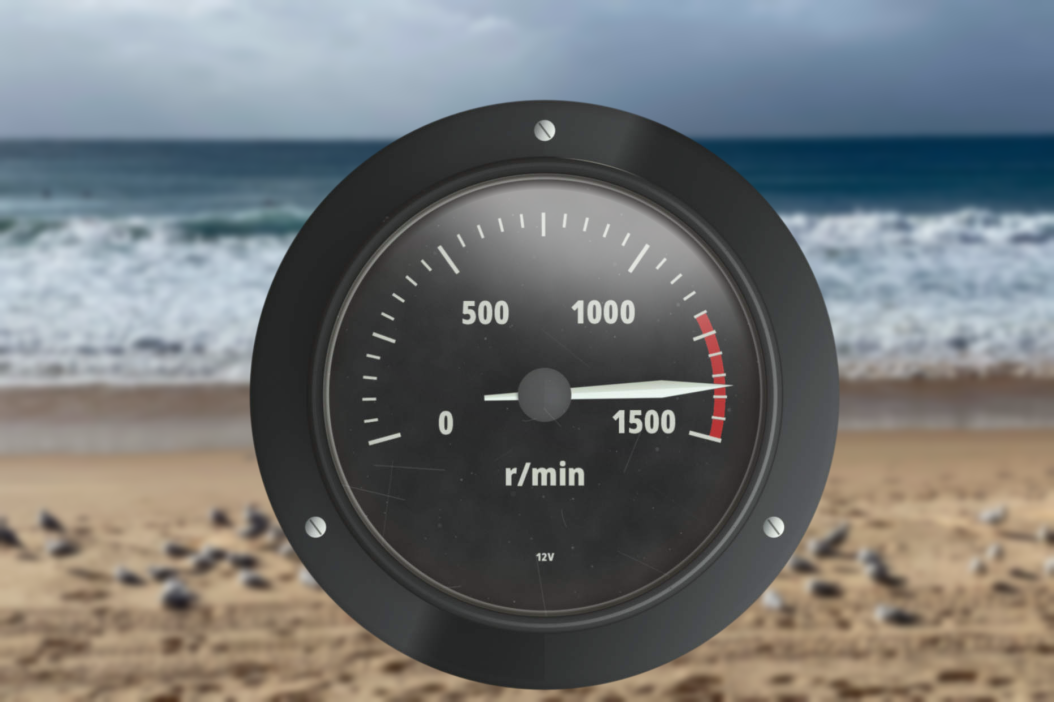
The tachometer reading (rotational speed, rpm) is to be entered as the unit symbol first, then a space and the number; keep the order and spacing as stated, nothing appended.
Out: rpm 1375
